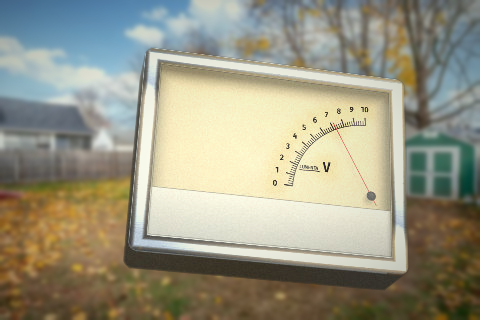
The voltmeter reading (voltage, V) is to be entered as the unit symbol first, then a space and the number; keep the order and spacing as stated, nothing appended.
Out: V 7
